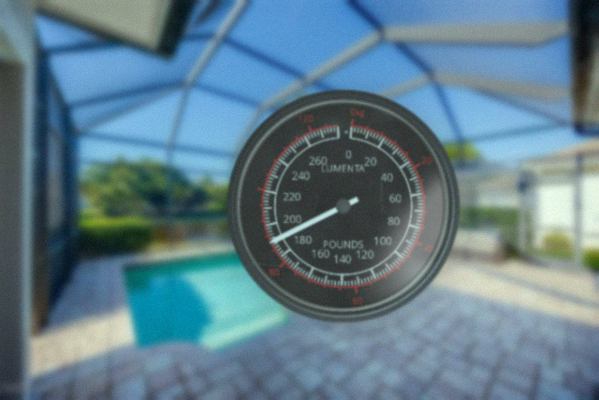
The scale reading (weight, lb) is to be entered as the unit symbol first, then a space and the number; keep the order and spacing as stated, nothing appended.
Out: lb 190
